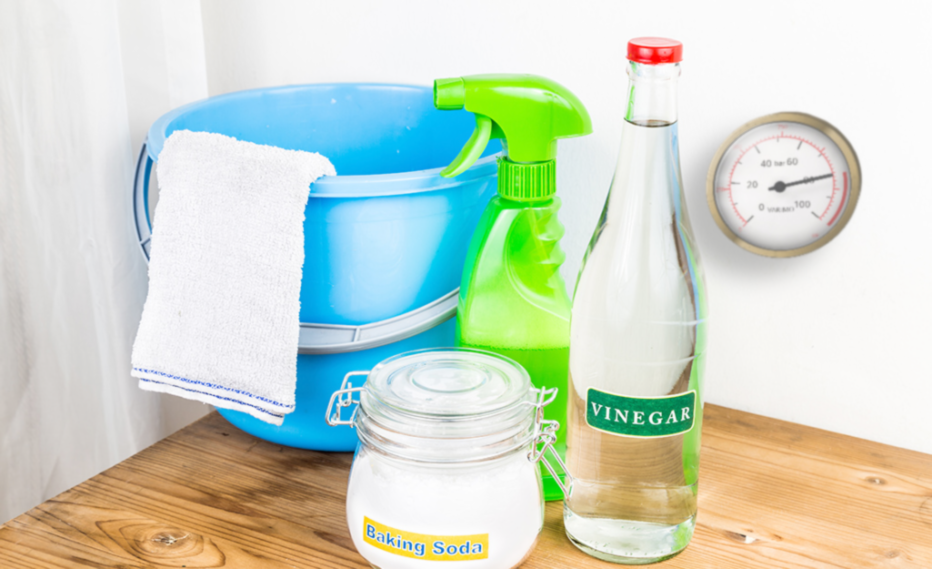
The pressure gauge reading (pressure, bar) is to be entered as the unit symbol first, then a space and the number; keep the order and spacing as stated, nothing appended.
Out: bar 80
